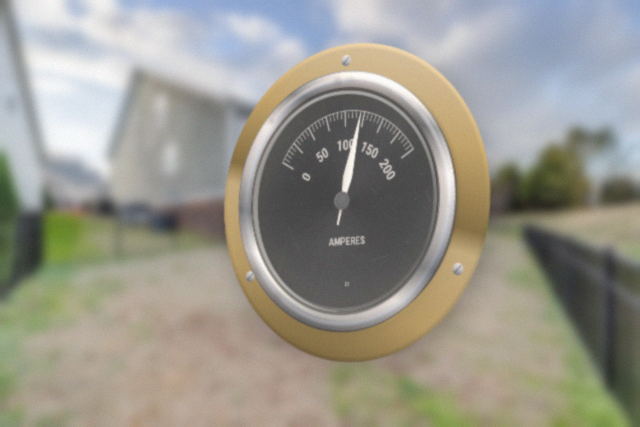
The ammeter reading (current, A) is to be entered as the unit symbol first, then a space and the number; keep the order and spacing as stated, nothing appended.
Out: A 125
